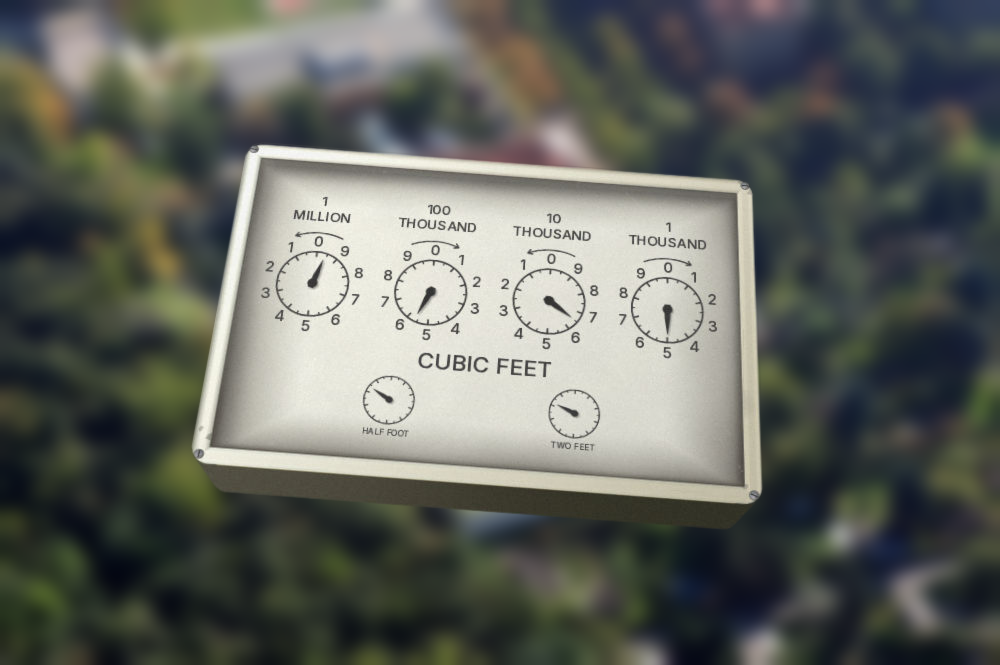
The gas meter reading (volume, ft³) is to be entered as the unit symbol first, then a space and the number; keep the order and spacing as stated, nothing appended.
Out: ft³ 956500
